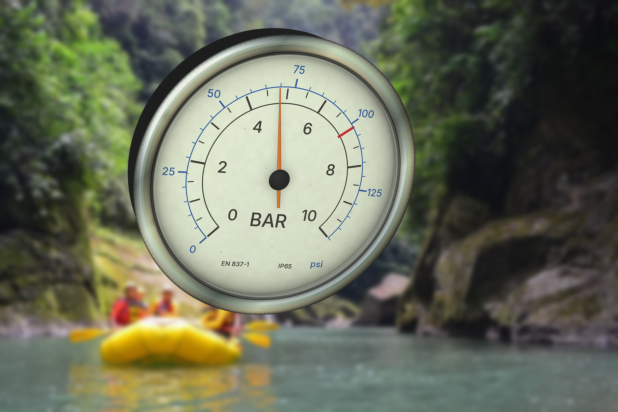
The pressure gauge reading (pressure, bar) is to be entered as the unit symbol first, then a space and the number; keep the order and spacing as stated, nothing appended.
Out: bar 4.75
